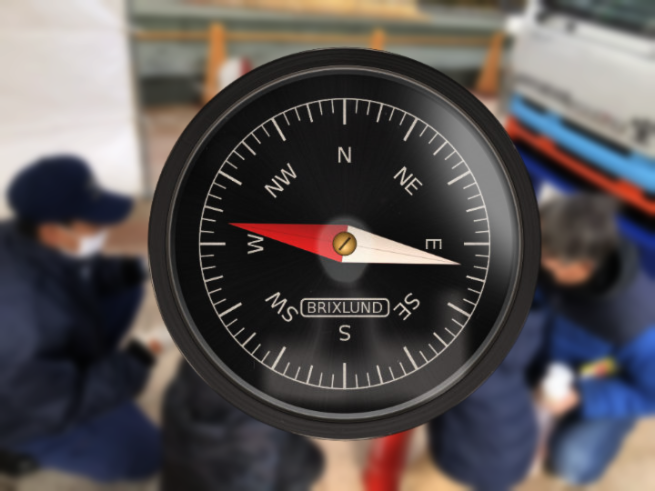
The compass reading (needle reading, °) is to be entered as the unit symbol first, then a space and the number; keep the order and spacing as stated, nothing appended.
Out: ° 280
